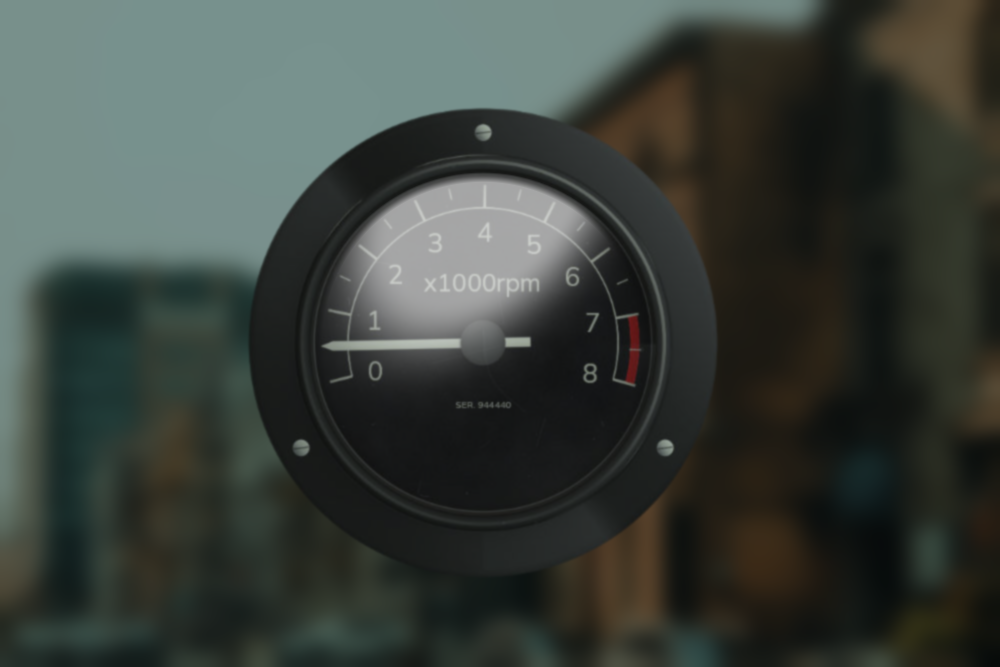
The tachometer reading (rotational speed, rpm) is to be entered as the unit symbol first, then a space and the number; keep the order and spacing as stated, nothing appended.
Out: rpm 500
